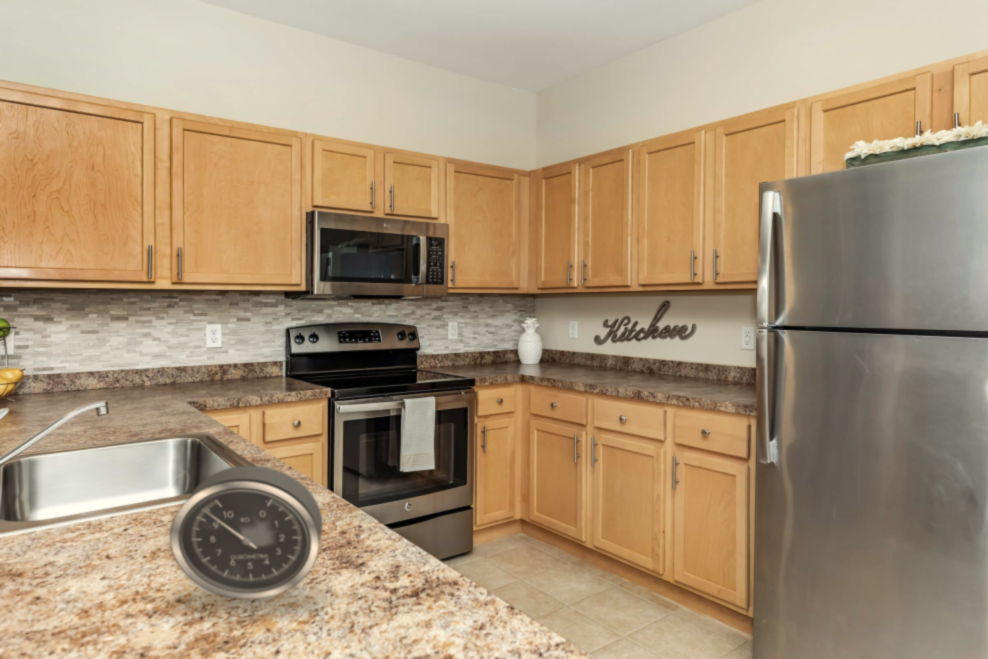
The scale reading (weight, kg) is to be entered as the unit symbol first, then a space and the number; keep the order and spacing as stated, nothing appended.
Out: kg 9.5
